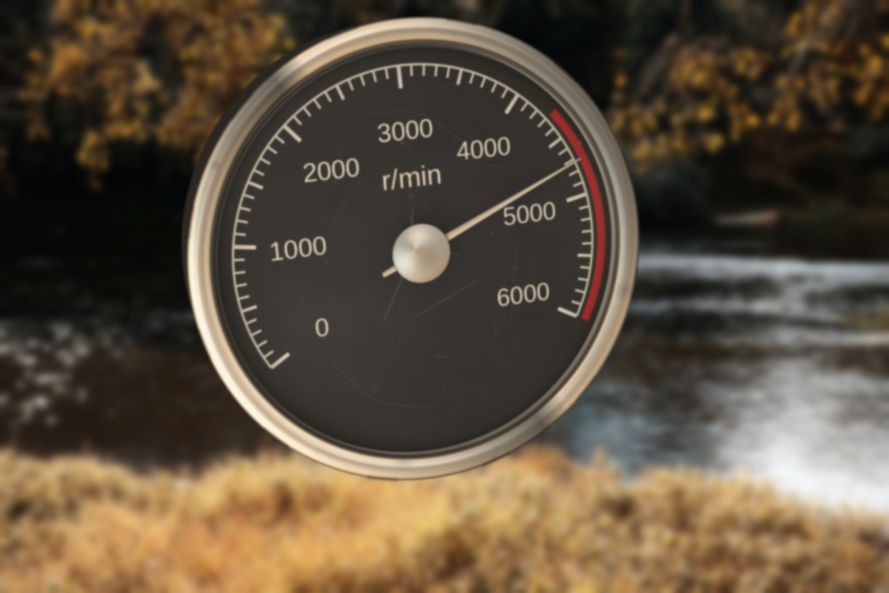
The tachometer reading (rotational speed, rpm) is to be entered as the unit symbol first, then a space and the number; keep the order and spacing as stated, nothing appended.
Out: rpm 4700
